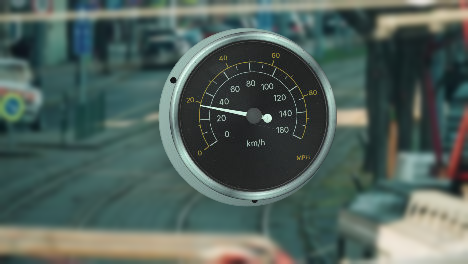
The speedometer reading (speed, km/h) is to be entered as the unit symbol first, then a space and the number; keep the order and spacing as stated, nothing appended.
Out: km/h 30
